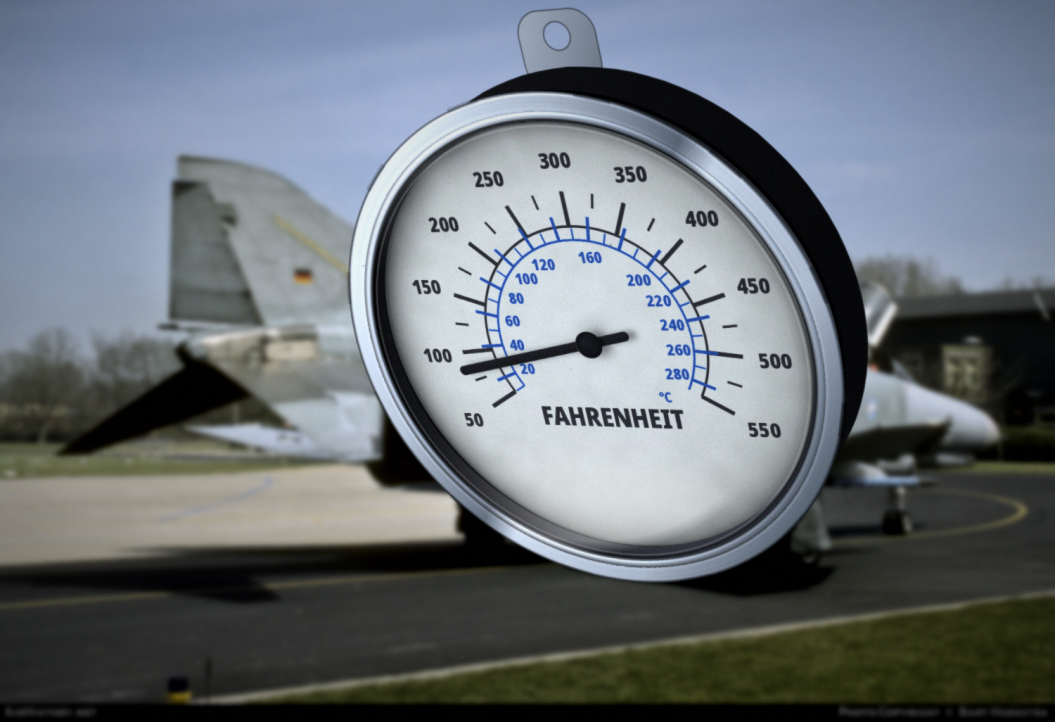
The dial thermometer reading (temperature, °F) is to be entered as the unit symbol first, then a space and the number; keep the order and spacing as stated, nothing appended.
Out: °F 87.5
